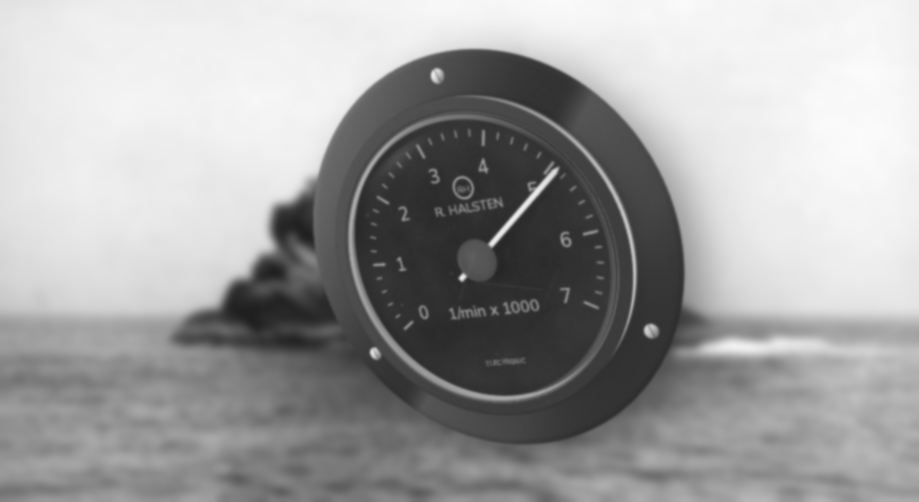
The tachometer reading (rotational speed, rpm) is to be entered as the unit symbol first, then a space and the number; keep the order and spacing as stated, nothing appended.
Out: rpm 5100
